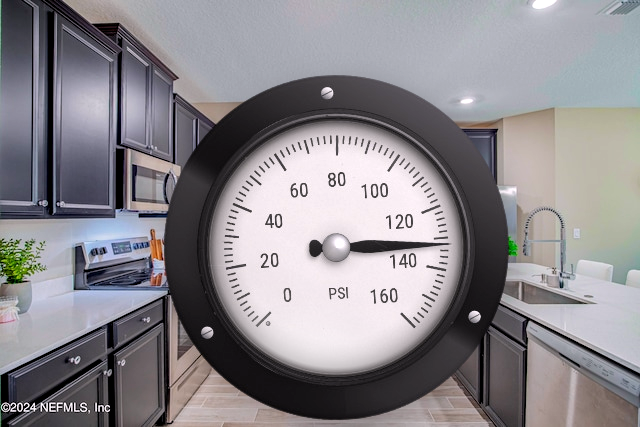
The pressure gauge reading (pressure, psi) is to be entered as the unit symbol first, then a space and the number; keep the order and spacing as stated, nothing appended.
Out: psi 132
